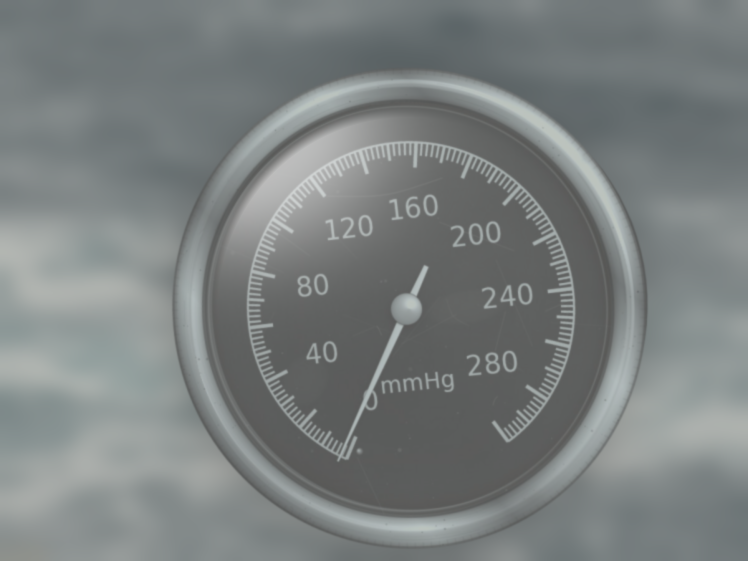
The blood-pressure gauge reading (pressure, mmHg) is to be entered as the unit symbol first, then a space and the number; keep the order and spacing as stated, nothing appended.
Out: mmHg 2
